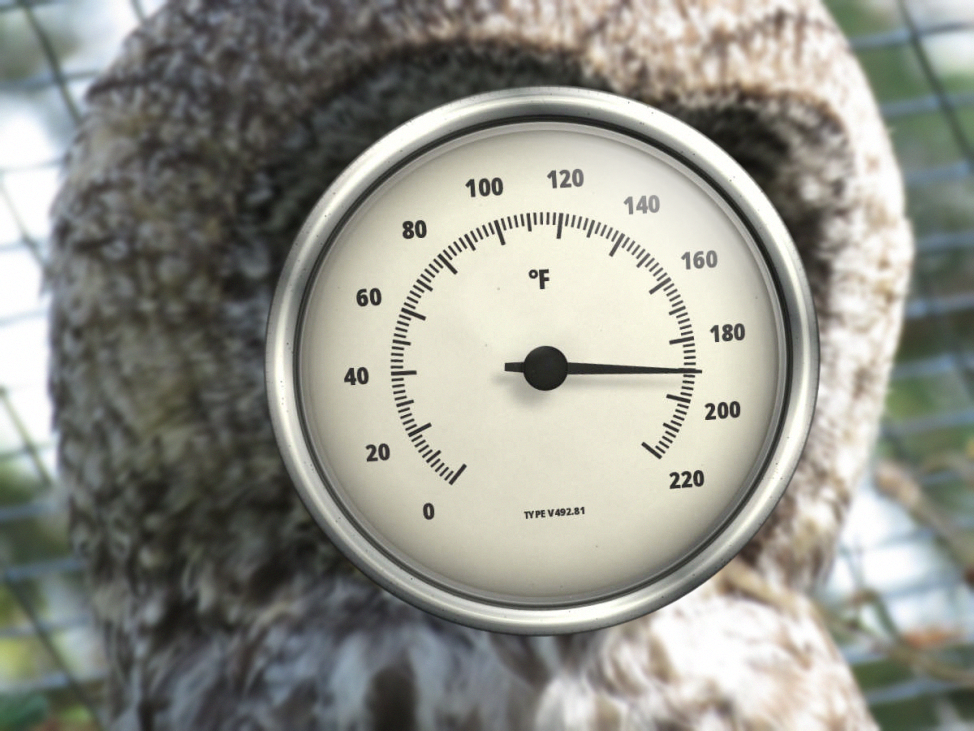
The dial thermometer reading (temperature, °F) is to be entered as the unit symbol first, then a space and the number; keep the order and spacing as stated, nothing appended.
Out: °F 190
